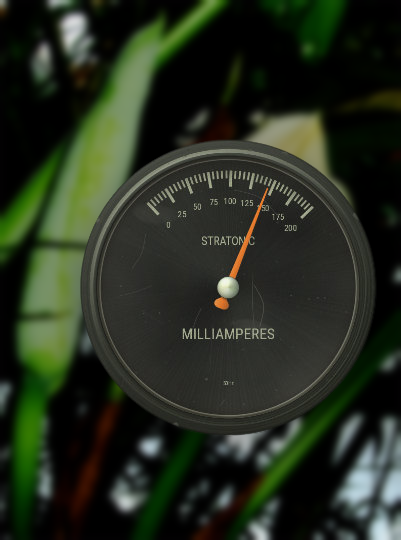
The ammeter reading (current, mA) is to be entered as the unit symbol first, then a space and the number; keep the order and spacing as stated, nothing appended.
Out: mA 145
